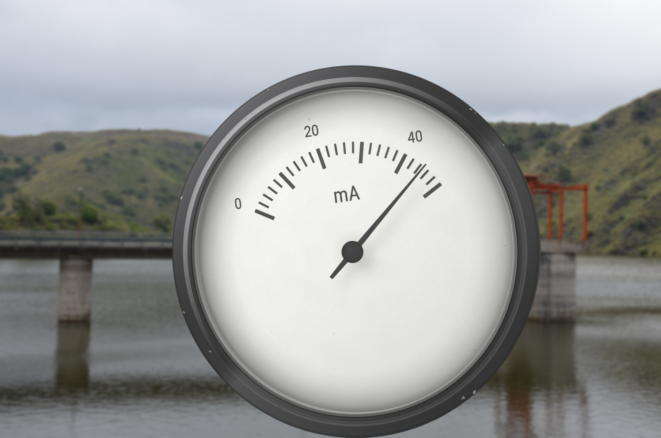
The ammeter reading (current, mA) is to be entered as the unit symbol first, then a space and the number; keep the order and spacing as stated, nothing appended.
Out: mA 45
